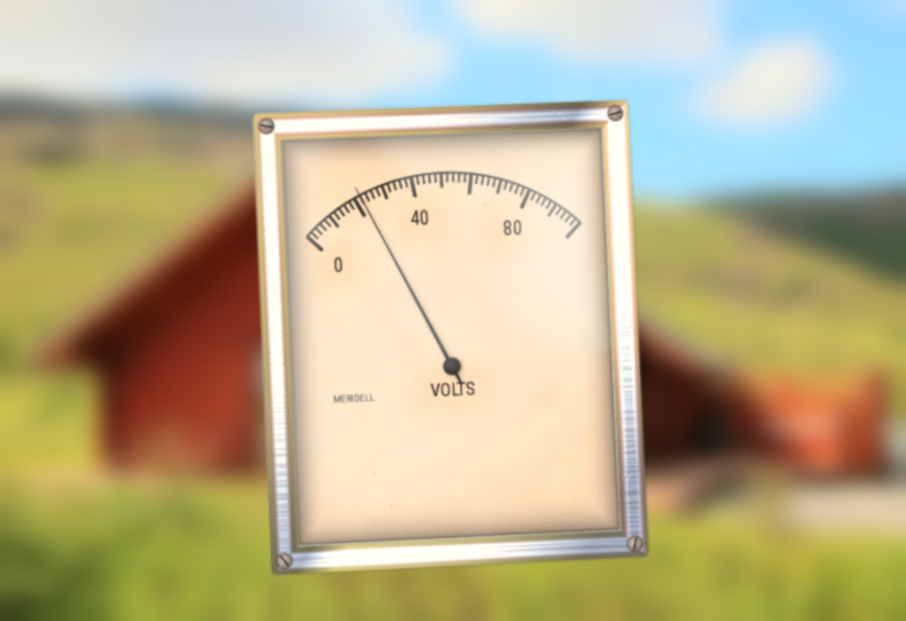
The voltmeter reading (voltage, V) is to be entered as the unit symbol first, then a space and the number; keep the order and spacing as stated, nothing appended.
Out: V 22
